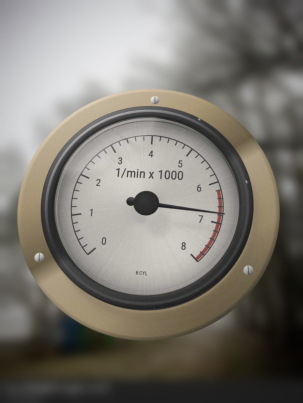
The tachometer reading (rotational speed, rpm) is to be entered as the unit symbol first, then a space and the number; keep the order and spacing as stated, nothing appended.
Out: rpm 6800
